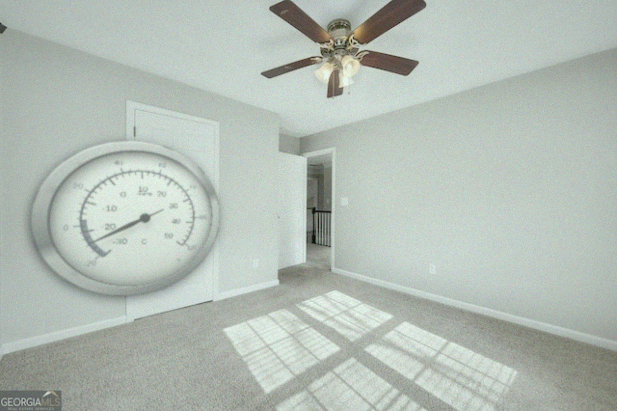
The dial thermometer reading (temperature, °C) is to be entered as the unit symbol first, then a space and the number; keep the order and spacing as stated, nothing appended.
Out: °C -24
